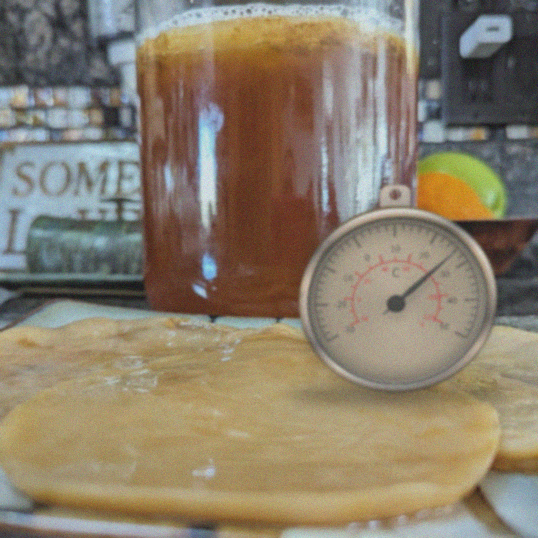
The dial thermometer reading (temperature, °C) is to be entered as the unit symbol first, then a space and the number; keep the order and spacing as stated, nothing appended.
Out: °C 26
